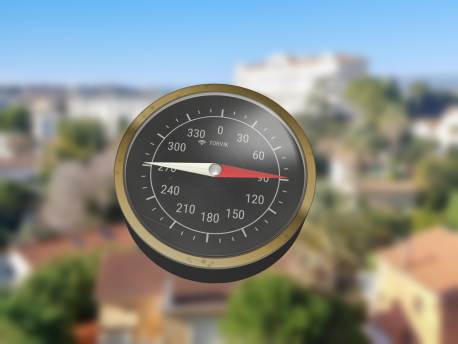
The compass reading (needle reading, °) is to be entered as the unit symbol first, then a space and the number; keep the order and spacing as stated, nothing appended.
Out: ° 90
